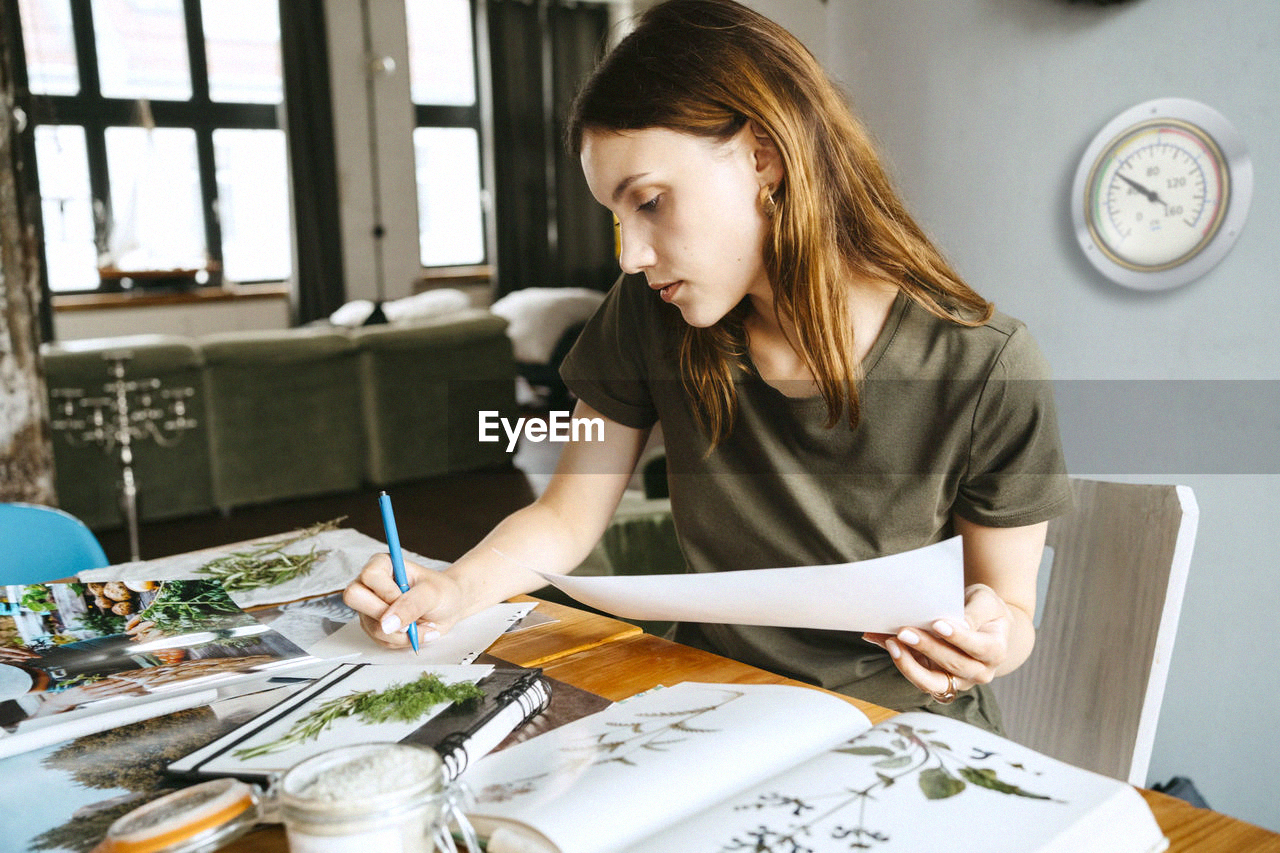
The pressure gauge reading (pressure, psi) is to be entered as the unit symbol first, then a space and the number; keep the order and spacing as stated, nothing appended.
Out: psi 50
